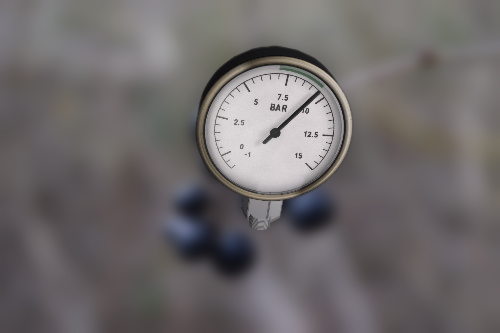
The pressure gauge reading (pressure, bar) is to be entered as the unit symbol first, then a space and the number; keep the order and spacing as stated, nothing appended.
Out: bar 9.5
